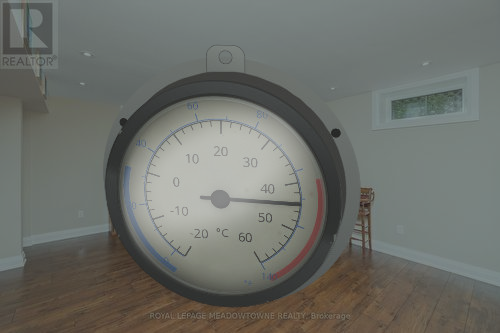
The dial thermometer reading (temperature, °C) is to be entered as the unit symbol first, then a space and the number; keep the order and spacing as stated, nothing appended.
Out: °C 44
